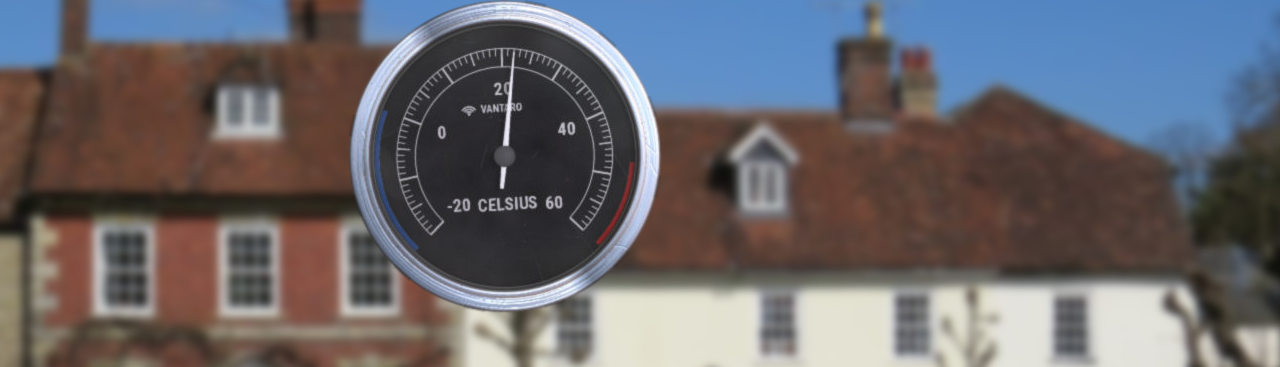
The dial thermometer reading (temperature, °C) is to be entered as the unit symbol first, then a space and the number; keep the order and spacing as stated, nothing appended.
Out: °C 22
